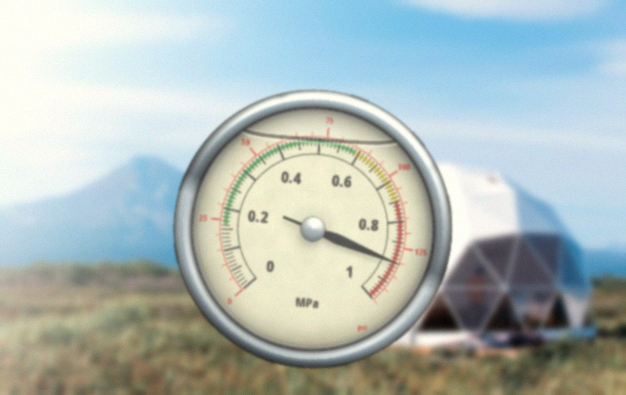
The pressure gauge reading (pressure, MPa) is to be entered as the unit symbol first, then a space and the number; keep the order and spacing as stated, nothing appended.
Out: MPa 0.9
